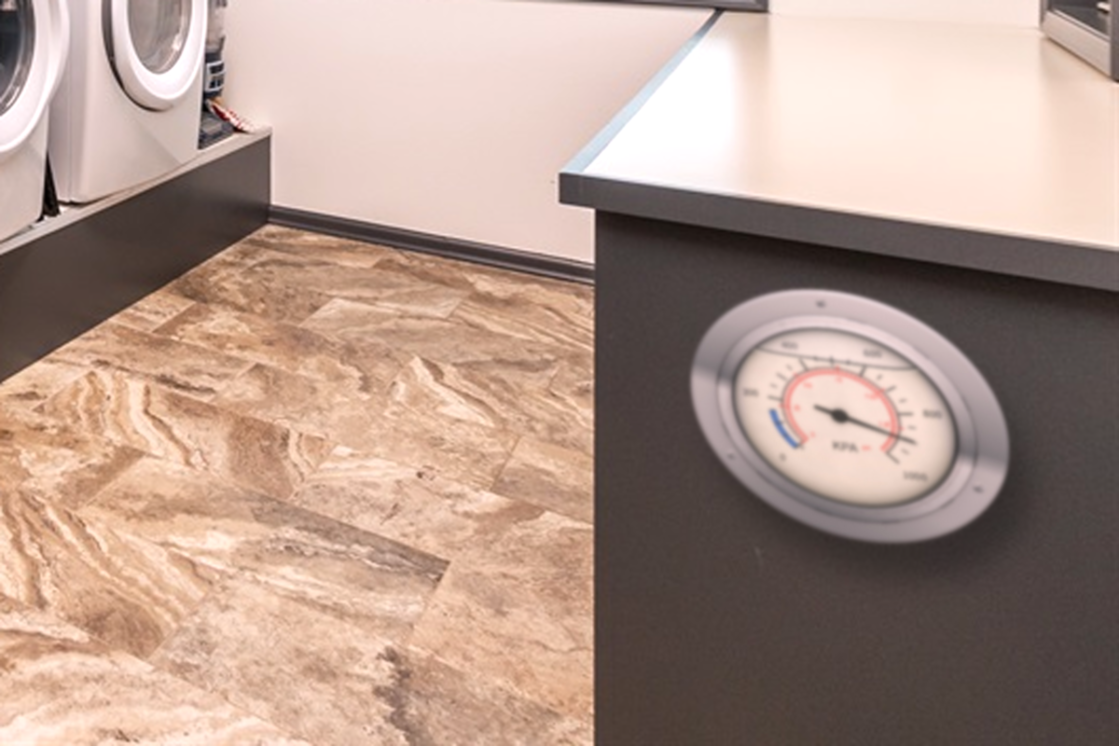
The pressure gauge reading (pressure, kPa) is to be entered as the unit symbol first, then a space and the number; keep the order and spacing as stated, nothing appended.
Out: kPa 900
